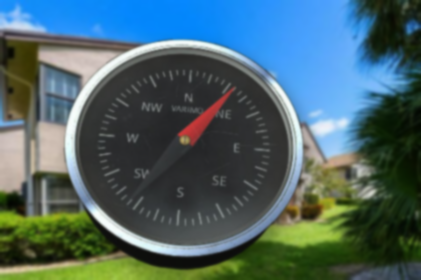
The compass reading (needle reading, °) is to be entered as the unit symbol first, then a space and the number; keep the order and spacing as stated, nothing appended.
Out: ° 35
